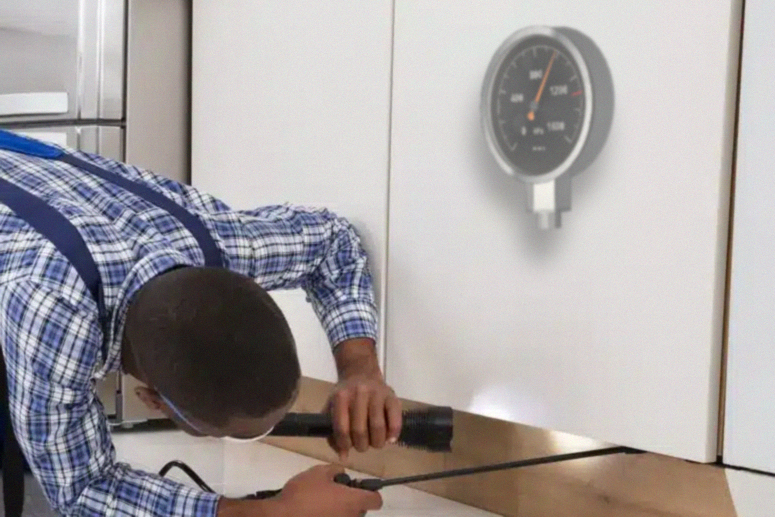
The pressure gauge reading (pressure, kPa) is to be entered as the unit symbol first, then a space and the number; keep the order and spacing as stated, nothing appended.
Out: kPa 1000
